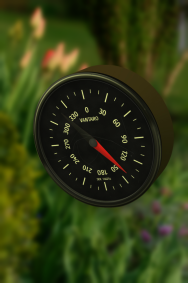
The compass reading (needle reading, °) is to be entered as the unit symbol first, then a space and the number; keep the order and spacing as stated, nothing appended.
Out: ° 140
